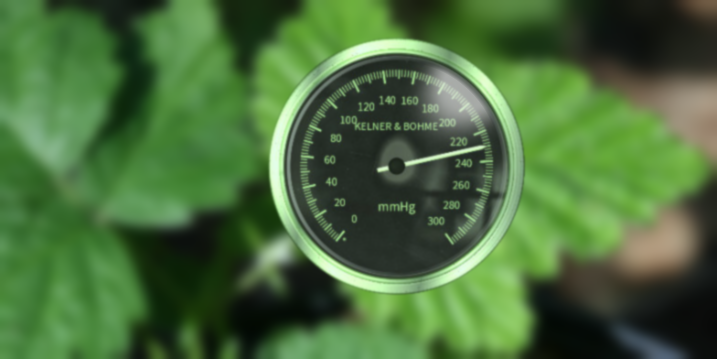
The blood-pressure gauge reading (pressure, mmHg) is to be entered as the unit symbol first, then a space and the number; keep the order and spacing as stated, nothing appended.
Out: mmHg 230
